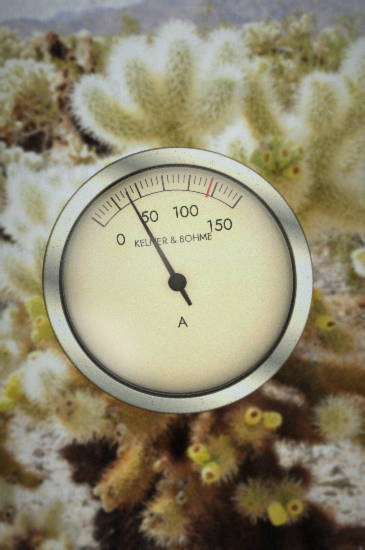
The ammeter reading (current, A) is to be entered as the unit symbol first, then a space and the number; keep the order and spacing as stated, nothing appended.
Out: A 40
